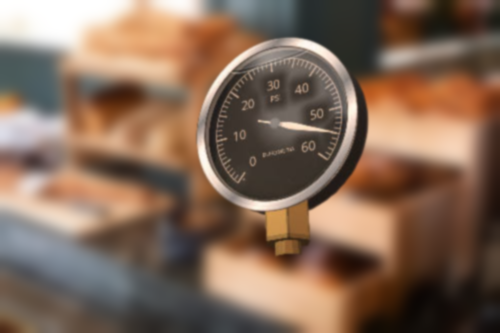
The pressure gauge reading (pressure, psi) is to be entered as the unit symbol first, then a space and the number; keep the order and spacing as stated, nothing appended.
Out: psi 55
